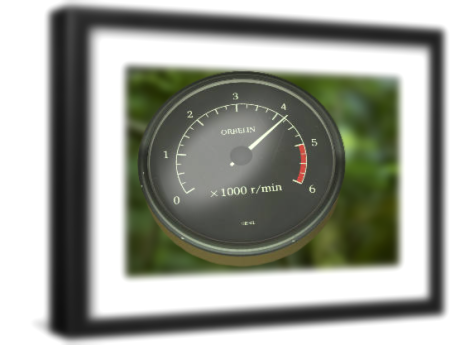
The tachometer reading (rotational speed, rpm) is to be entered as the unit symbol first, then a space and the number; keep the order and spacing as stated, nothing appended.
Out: rpm 4250
